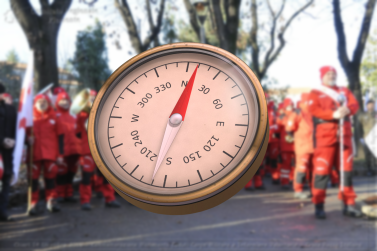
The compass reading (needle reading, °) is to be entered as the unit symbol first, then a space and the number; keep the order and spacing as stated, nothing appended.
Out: ° 10
